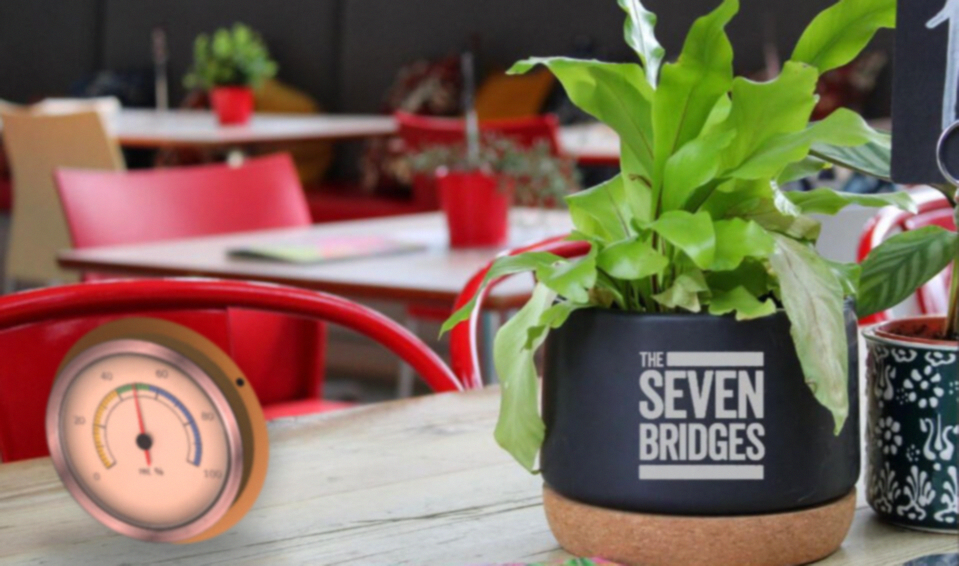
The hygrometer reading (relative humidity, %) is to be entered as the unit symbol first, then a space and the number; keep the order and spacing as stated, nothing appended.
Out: % 50
